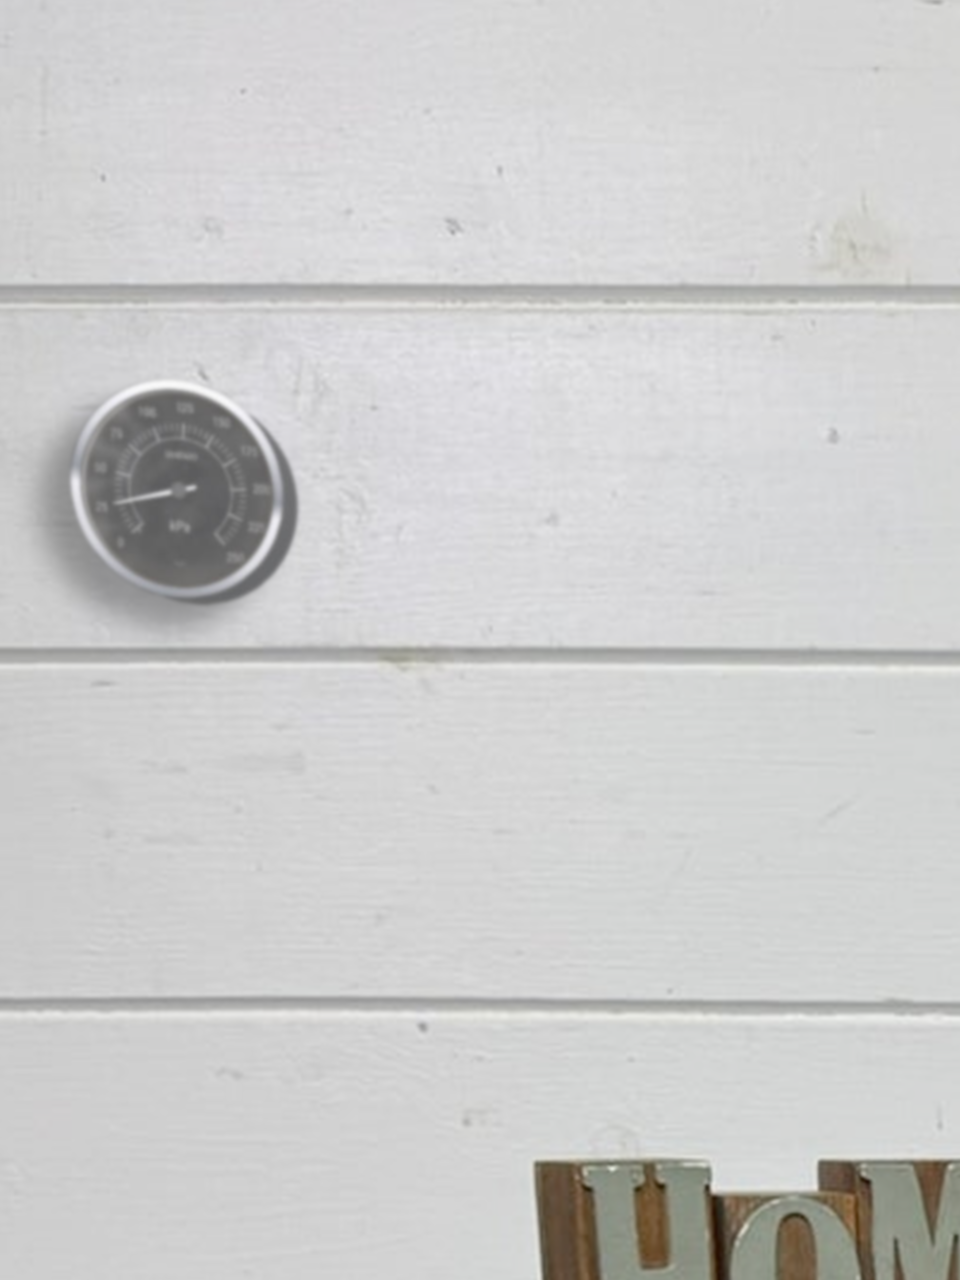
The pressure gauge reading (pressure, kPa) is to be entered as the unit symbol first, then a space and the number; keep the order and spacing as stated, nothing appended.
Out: kPa 25
